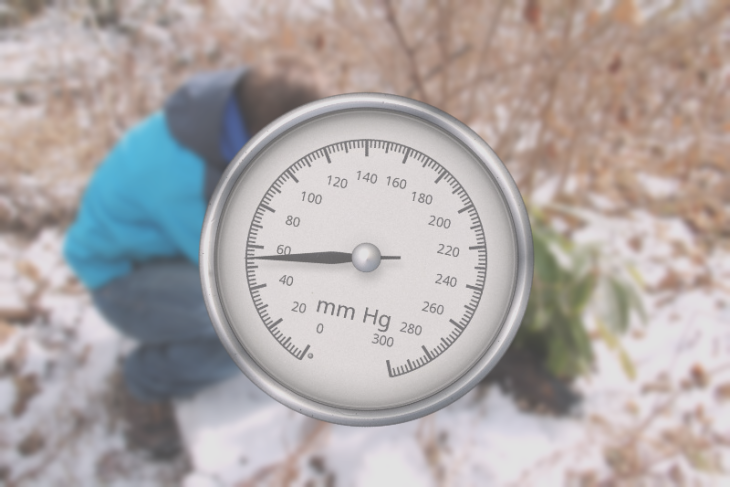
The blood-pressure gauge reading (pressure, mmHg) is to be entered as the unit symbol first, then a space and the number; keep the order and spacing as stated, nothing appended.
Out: mmHg 54
